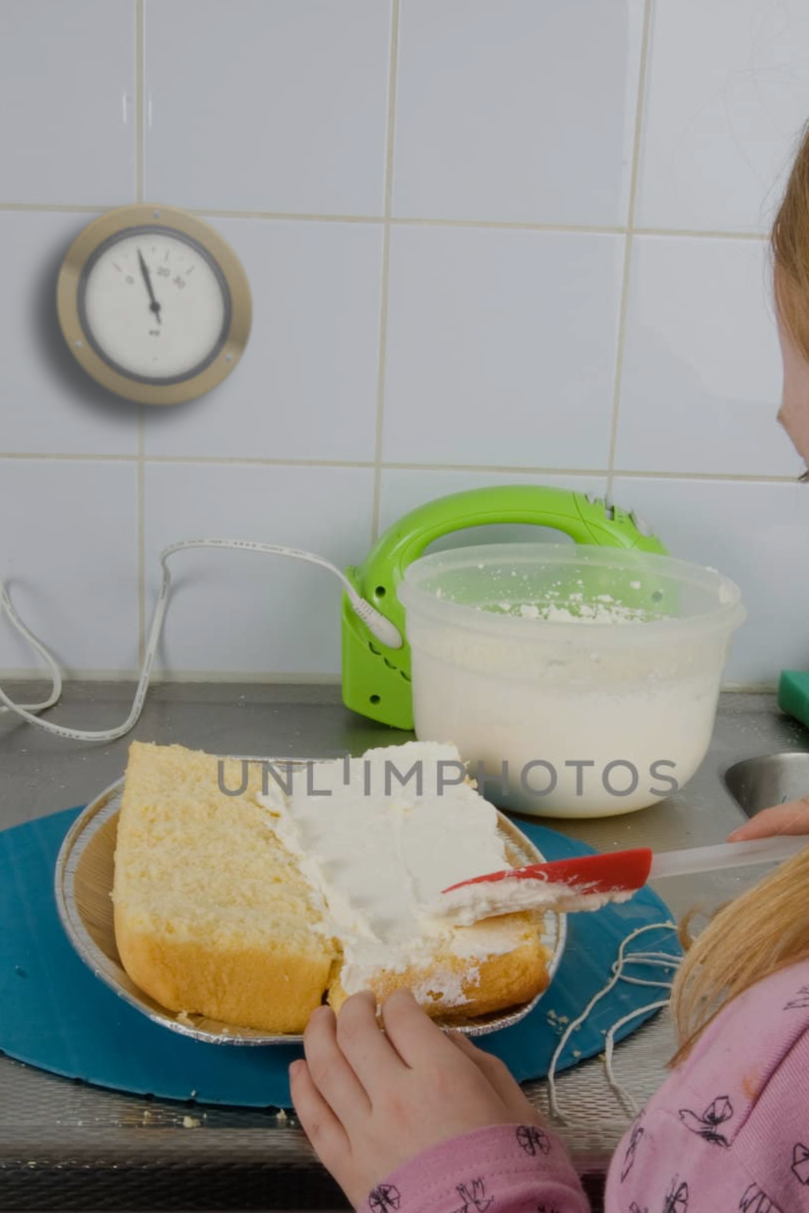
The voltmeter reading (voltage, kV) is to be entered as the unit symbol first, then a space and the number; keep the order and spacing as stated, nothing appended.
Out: kV 10
